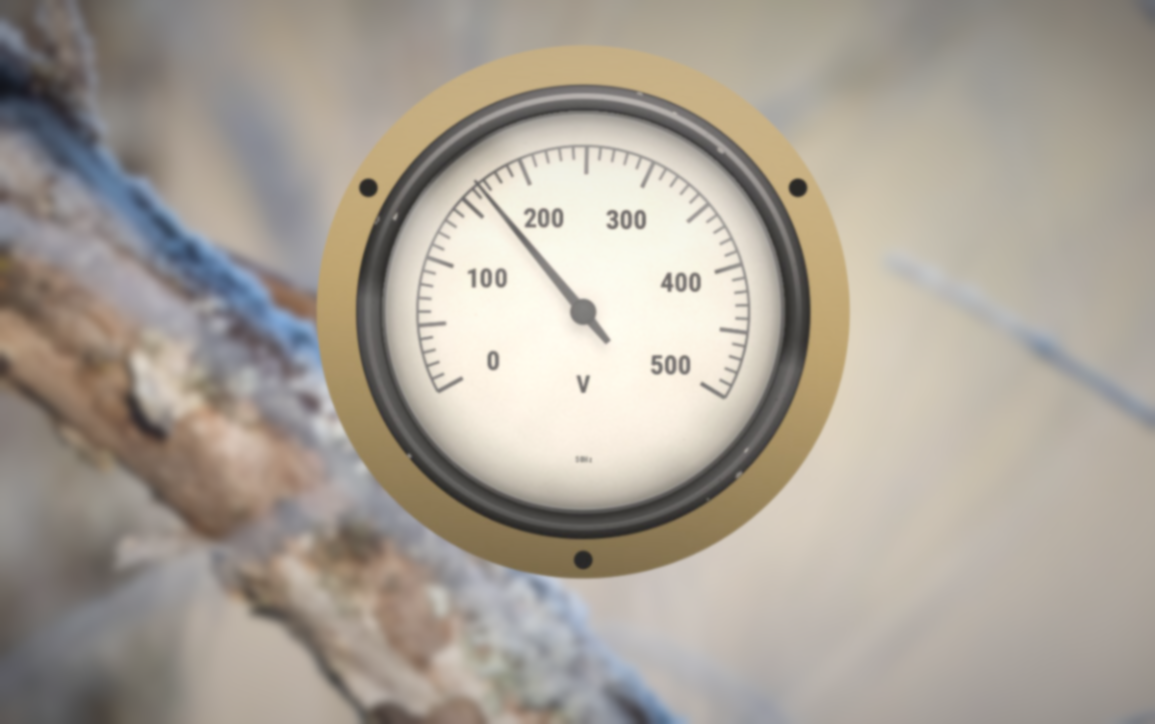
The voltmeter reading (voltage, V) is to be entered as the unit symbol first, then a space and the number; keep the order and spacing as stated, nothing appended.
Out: V 165
